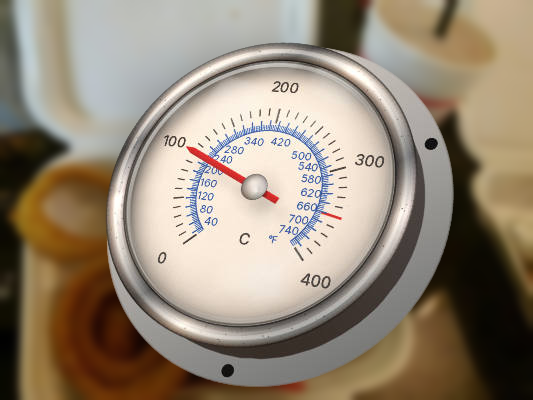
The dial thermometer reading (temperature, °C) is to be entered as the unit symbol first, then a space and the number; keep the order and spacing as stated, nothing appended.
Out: °C 100
